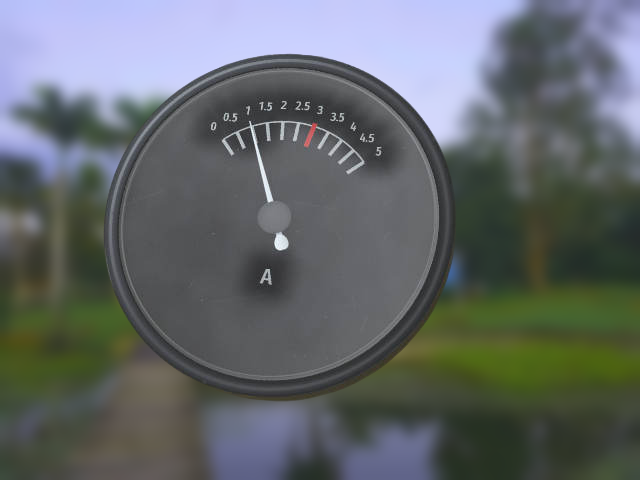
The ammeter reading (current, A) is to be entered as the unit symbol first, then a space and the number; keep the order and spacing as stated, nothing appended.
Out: A 1
